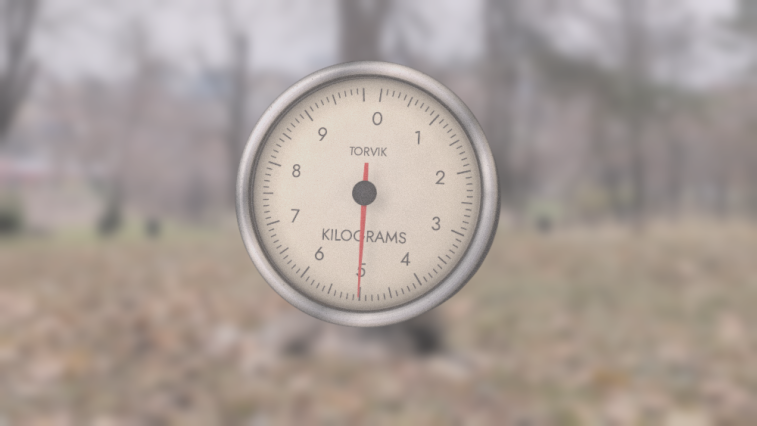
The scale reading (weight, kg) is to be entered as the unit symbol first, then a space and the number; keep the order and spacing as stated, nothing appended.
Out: kg 5
